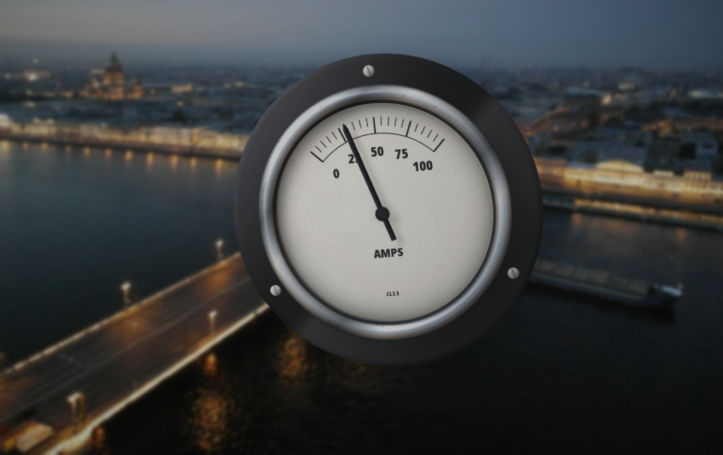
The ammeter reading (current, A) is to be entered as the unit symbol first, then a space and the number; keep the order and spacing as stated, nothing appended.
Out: A 30
